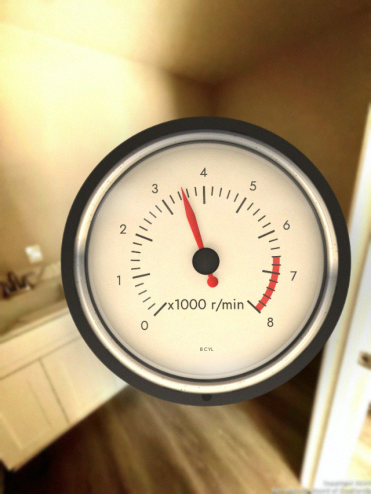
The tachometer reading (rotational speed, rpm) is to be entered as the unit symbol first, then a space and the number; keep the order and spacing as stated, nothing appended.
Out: rpm 3500
